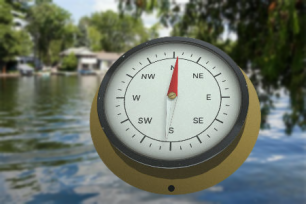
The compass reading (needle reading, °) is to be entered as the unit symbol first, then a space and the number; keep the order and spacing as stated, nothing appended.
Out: ° 5
